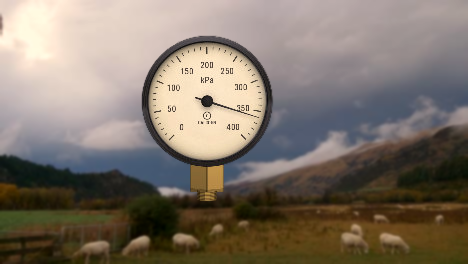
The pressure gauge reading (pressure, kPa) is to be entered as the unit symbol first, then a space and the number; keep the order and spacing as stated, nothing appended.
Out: kPa 360
